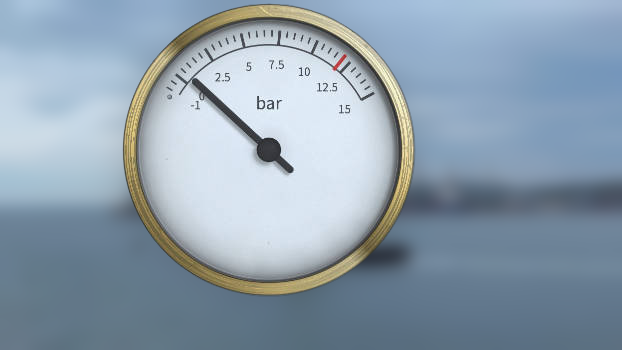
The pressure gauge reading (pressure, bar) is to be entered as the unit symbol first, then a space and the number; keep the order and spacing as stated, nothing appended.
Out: bar 0.5
